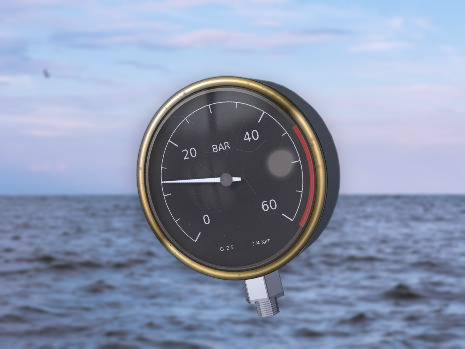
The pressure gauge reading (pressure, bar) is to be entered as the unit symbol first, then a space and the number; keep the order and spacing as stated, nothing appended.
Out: bar 12.5
